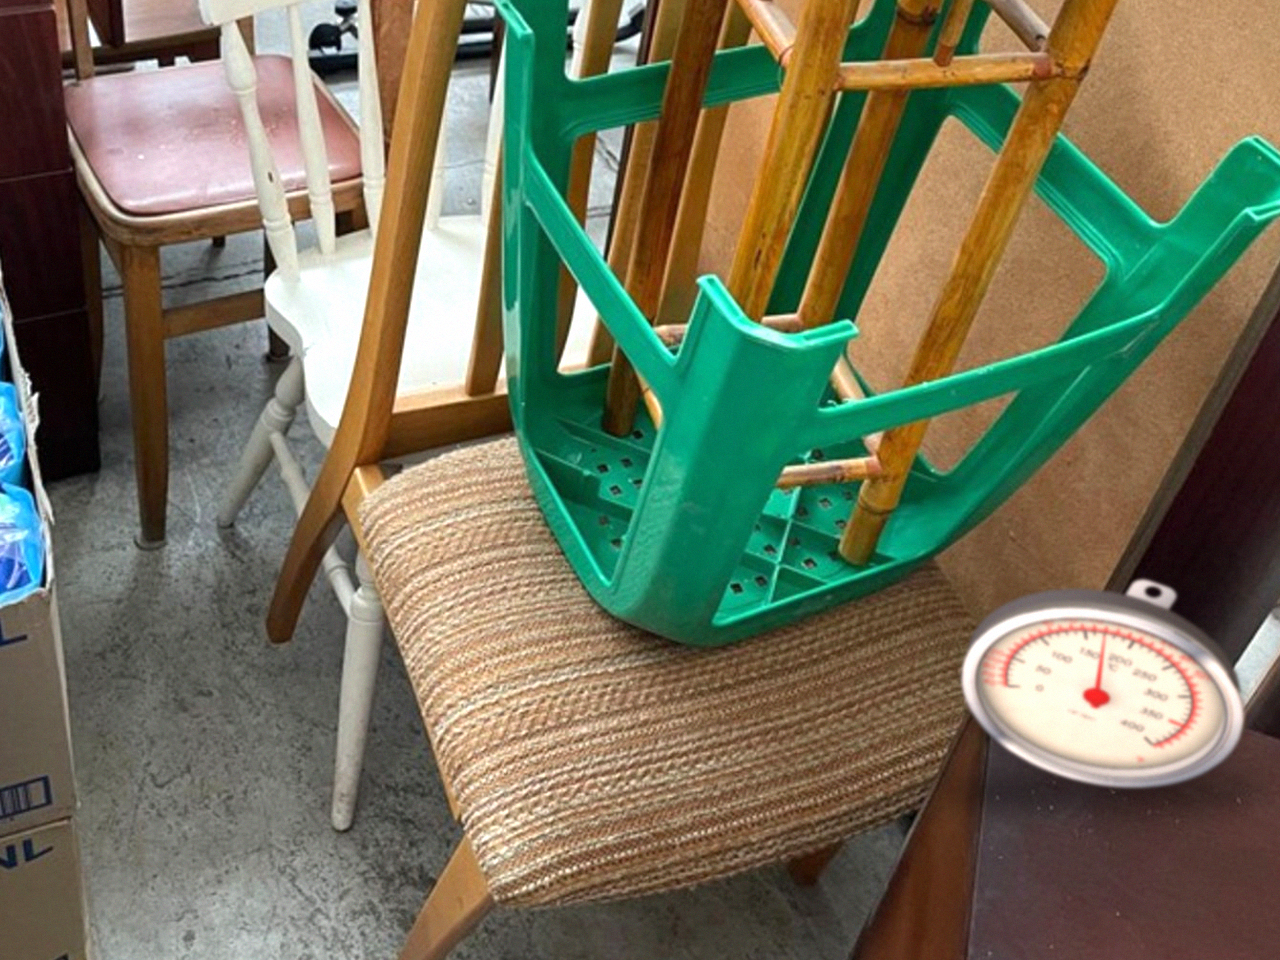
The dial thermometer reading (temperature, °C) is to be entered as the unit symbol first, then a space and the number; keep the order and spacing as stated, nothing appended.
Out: °C 170
